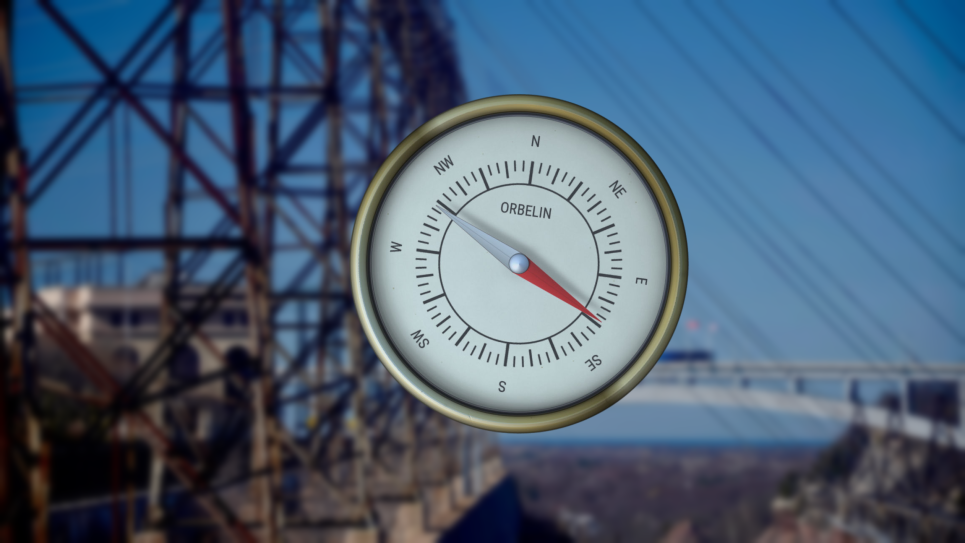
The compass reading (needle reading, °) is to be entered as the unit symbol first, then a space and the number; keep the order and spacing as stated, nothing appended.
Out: ° 117.5
